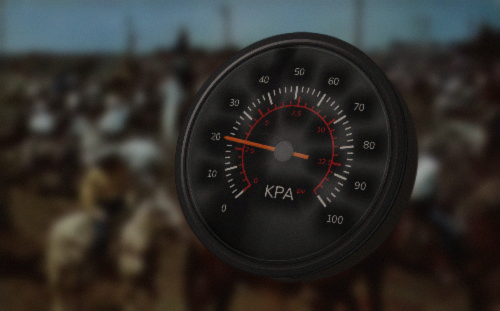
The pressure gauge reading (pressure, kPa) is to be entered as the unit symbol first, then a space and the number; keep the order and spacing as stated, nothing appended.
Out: kPa 20
